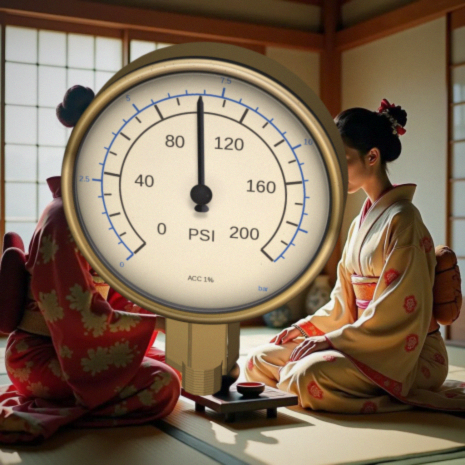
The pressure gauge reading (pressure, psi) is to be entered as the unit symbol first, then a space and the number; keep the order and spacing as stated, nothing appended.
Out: psi 100
